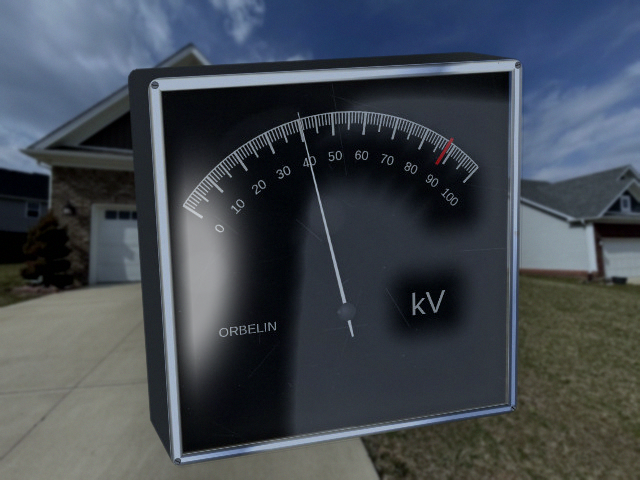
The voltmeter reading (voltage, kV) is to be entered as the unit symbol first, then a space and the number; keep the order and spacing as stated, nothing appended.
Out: kV 40
